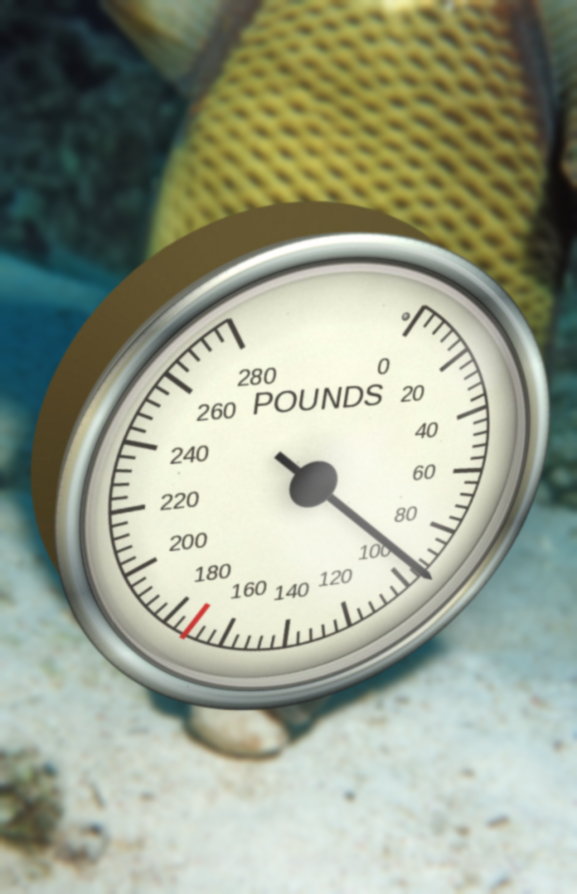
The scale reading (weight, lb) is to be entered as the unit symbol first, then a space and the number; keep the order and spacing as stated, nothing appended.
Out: lb 94
